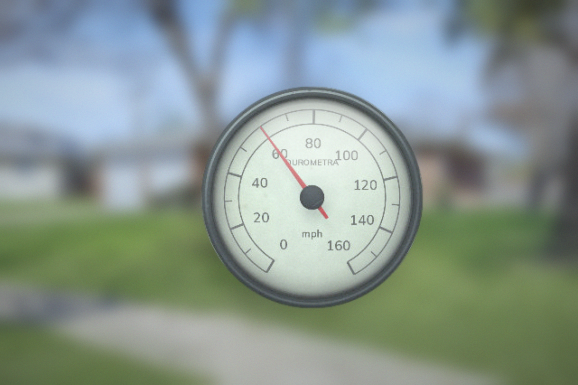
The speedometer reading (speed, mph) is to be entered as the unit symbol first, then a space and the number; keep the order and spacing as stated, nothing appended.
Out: mph 60
